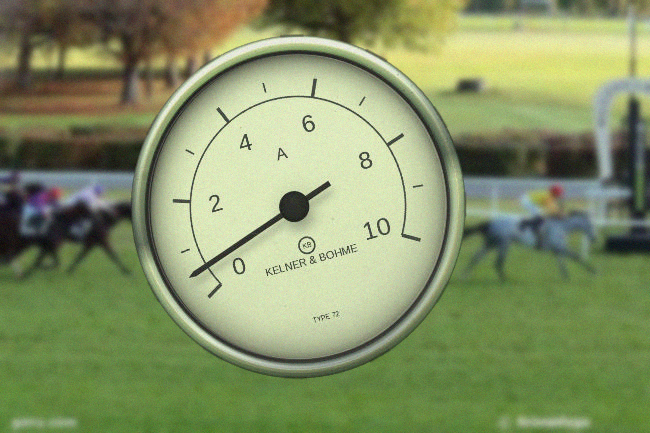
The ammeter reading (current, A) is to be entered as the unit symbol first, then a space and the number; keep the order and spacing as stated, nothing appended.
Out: A 0.5
